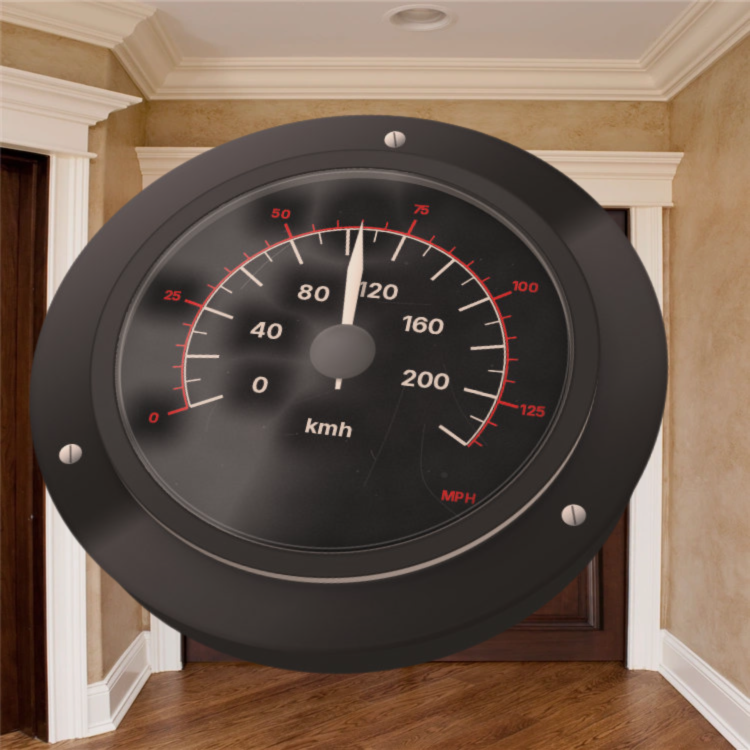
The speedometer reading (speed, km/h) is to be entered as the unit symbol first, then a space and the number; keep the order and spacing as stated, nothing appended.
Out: km/h 105
